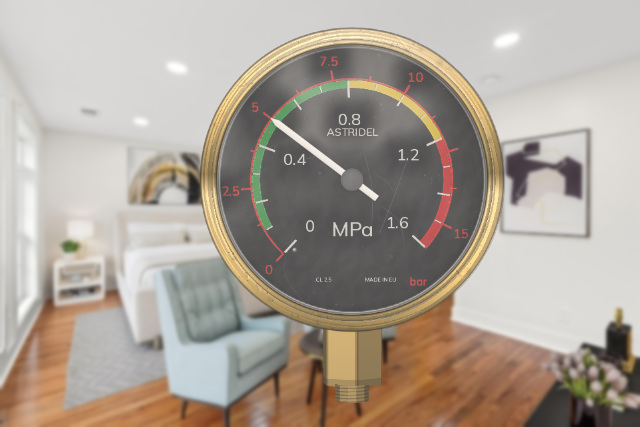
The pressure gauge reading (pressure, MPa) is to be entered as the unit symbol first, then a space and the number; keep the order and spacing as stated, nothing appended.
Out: MPa 0.5
